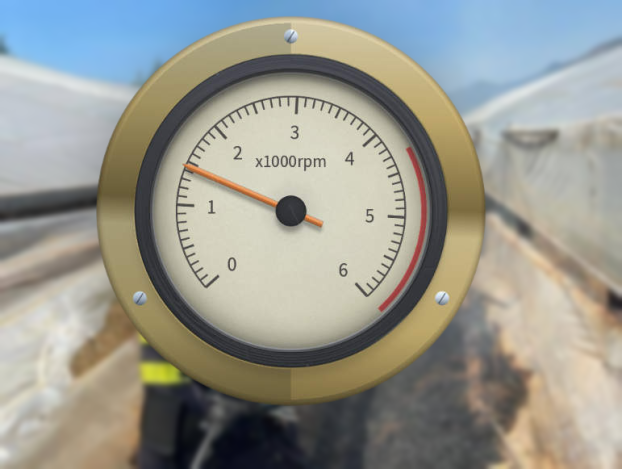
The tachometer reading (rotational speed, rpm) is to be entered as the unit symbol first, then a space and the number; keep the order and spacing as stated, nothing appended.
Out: rpm 1450
